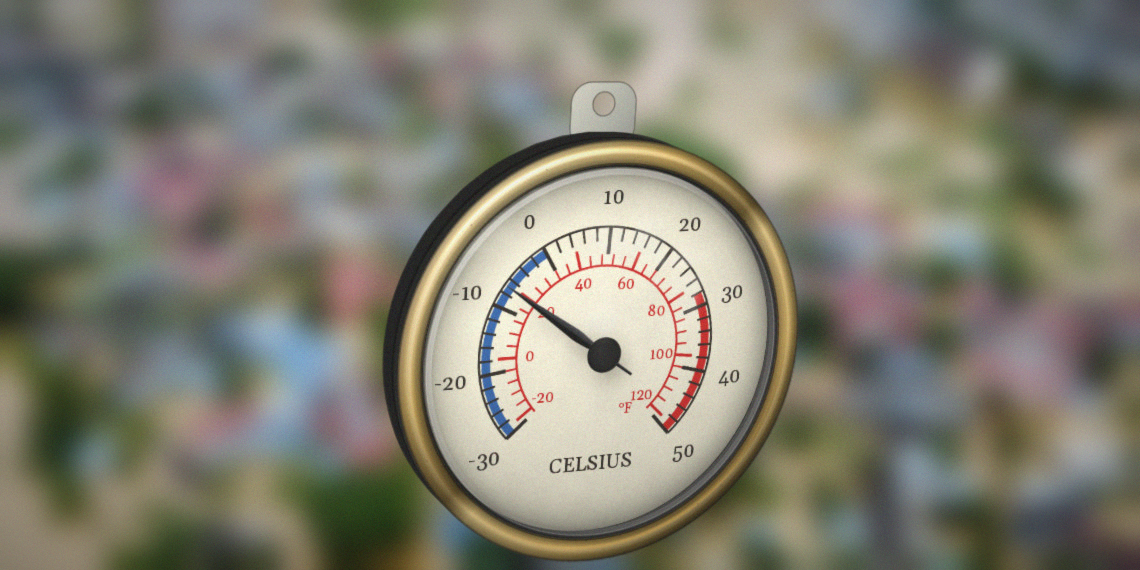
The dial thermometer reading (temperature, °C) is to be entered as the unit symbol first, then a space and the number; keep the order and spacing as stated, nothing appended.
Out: °C -7
